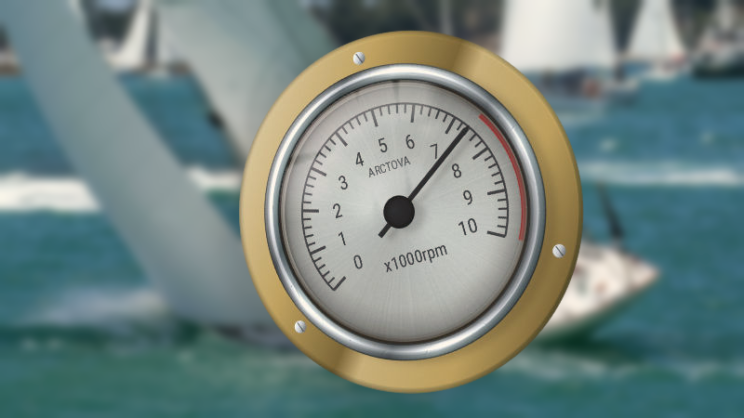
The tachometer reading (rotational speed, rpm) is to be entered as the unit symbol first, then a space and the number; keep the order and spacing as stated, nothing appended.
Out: rpm 7400
